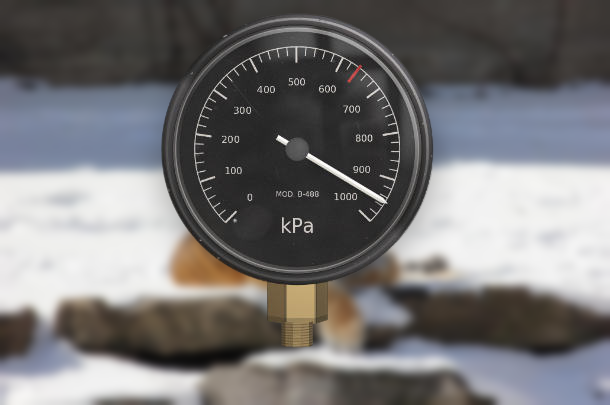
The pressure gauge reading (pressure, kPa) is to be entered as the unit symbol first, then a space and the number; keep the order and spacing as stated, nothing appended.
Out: kPa 950
